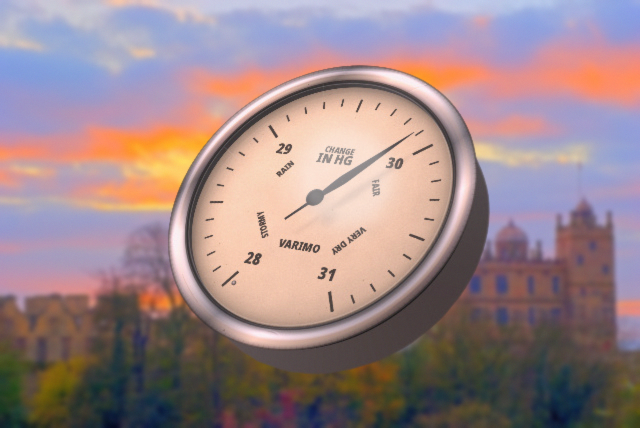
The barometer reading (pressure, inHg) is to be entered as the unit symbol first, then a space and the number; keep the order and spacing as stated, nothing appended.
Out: inHg 29.9
